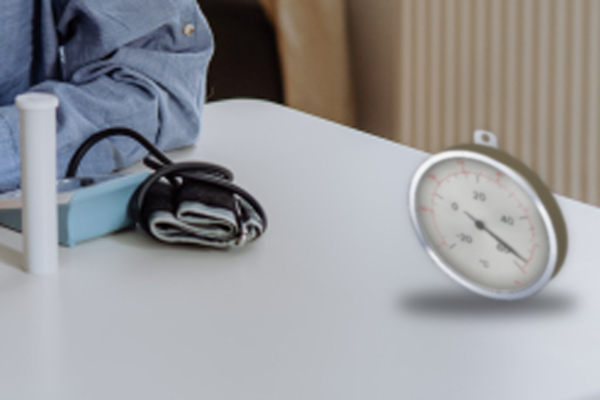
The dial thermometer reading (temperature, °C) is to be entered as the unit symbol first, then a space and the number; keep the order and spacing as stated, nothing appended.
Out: °C 56
